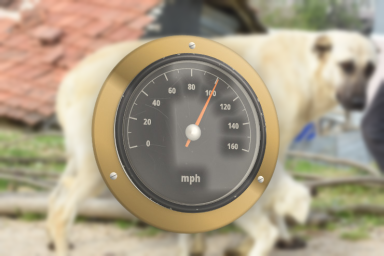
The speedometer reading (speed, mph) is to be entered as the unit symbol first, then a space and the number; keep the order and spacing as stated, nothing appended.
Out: mph 100
